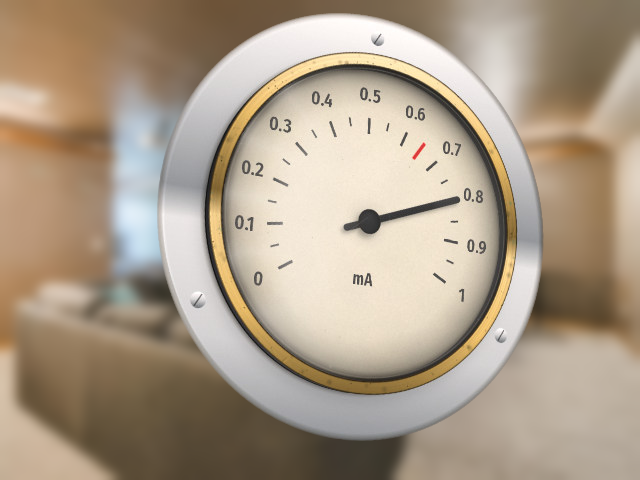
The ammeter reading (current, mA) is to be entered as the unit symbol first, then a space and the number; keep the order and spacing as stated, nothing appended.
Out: mA 0.8
